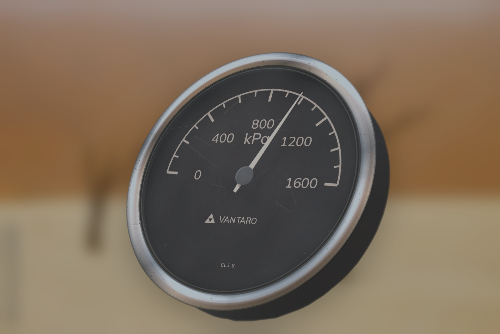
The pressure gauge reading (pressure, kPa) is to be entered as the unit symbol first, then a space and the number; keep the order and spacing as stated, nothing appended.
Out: kPa 1000
